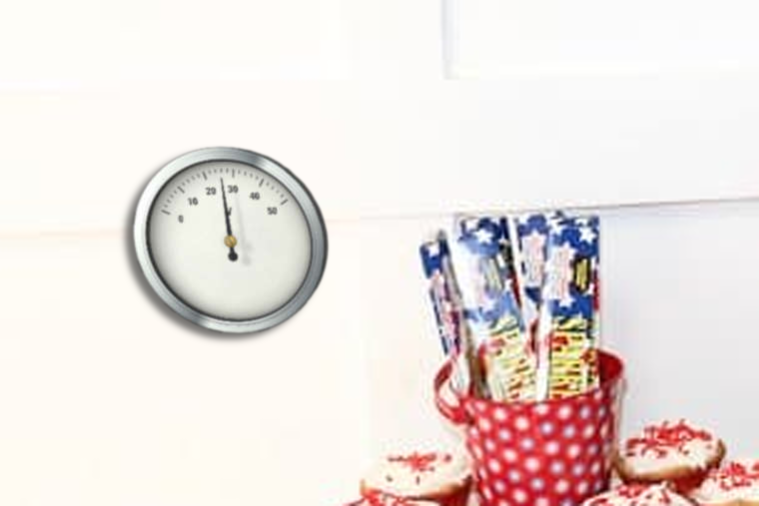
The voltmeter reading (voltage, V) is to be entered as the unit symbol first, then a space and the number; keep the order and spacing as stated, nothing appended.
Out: V 26
